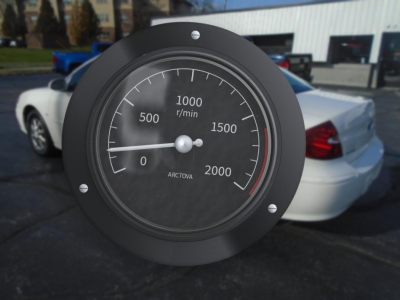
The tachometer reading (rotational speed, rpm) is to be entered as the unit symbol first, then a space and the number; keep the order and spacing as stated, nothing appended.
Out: rpm 150
